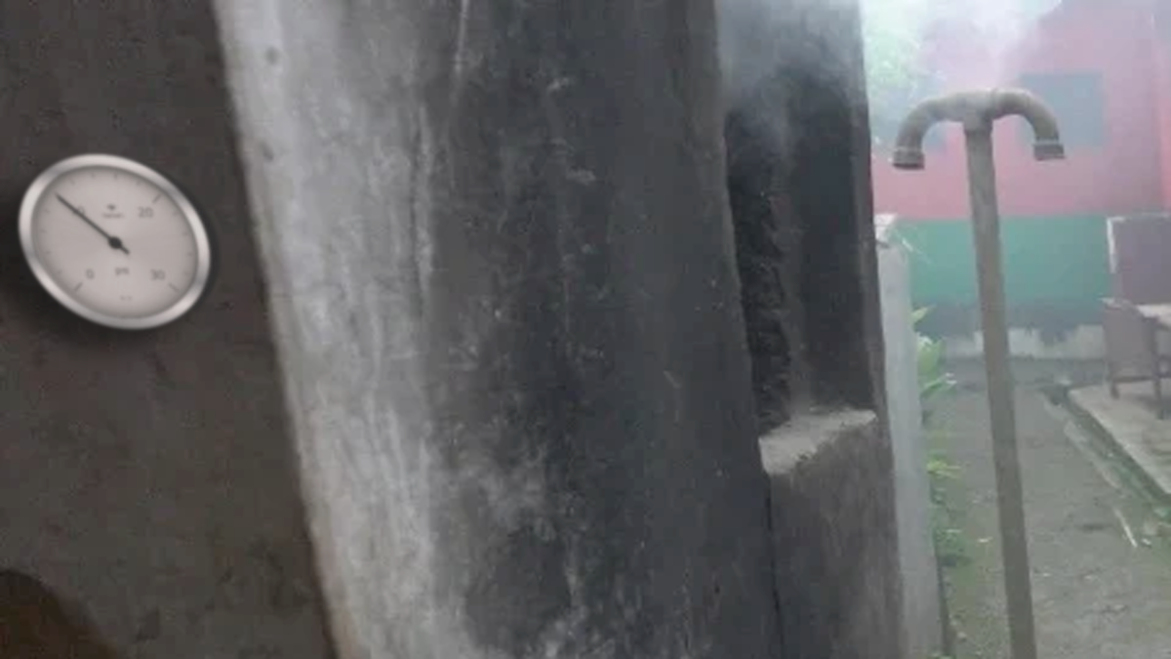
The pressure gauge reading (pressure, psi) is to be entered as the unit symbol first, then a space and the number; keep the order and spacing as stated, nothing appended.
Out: psi 10
